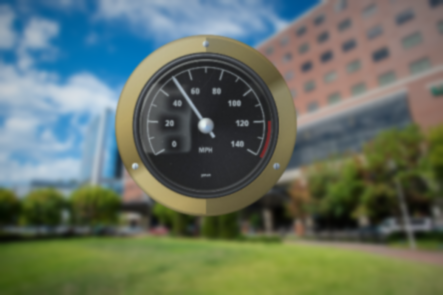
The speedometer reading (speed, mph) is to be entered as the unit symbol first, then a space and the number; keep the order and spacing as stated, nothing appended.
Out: mph 50
